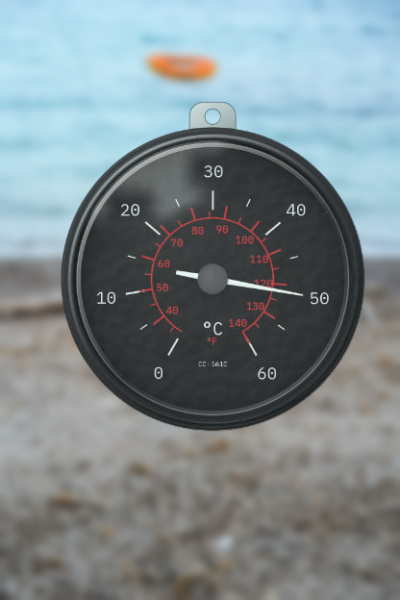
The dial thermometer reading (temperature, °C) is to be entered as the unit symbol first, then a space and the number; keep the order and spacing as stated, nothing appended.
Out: °C 50
